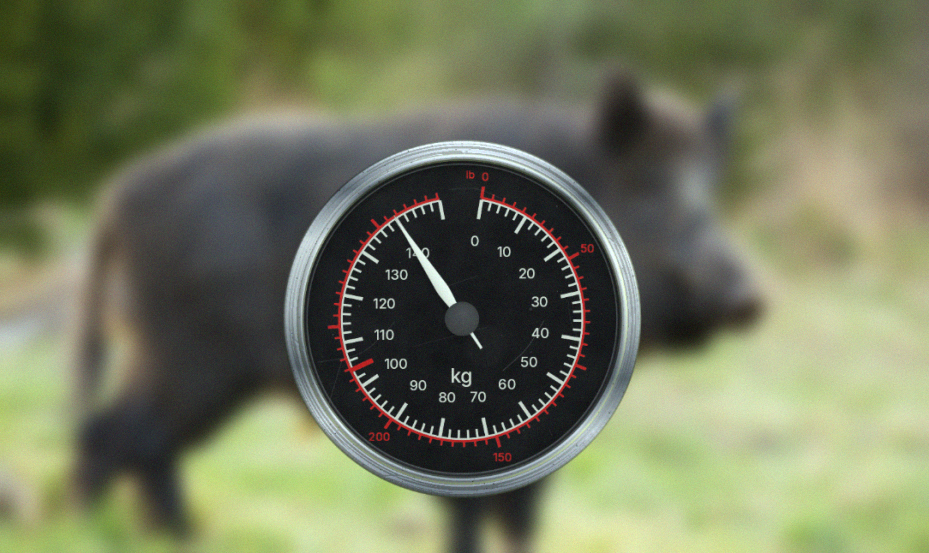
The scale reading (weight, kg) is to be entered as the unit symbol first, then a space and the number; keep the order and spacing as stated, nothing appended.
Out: kg 140
